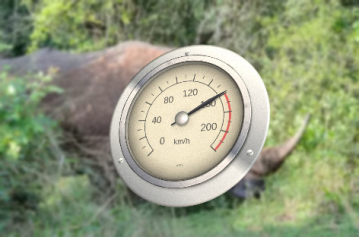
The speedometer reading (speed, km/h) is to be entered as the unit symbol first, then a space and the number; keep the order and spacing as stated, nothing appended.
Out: km/h 160
